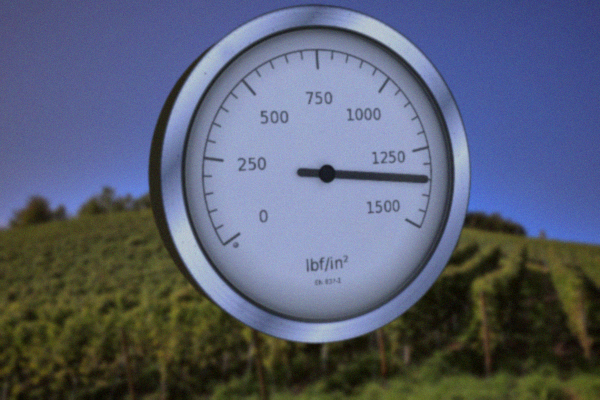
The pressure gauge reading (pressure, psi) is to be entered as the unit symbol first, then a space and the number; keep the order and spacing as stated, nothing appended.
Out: psi 1350
